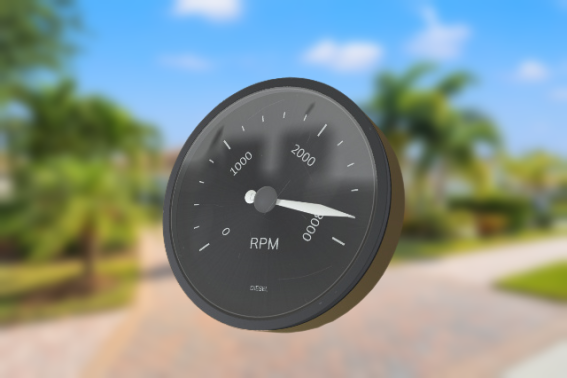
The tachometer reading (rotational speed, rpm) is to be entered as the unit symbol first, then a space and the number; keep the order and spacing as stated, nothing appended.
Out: rpm 2800
